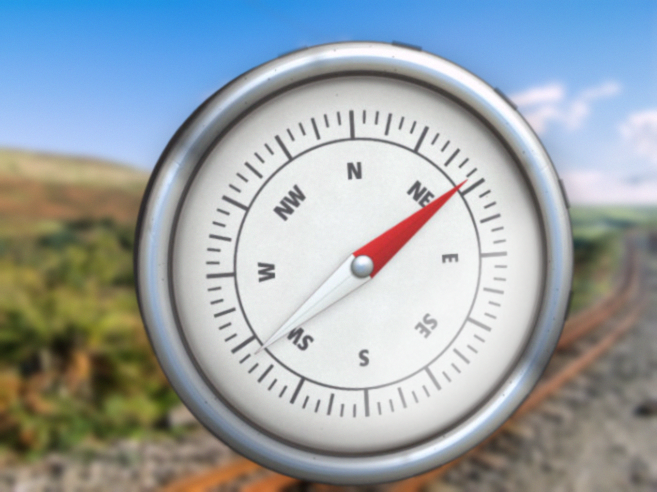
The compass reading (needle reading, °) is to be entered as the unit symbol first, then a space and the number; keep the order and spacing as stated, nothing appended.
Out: ° 55
